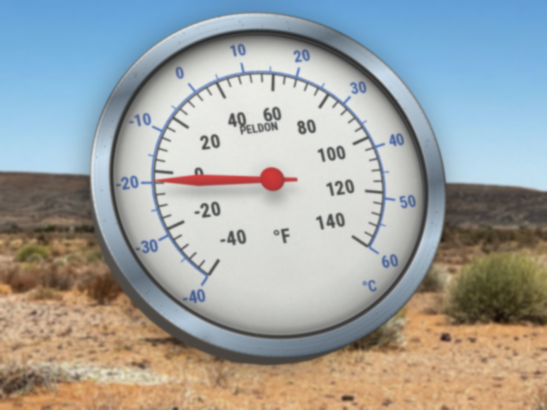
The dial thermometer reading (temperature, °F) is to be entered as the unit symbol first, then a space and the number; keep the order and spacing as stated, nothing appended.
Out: °F -4
